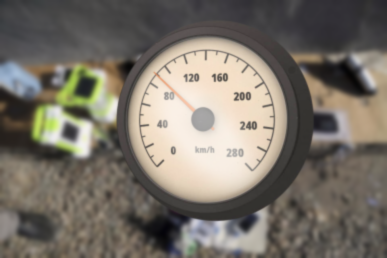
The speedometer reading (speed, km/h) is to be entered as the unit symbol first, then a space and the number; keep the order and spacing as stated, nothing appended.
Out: km/h 90
